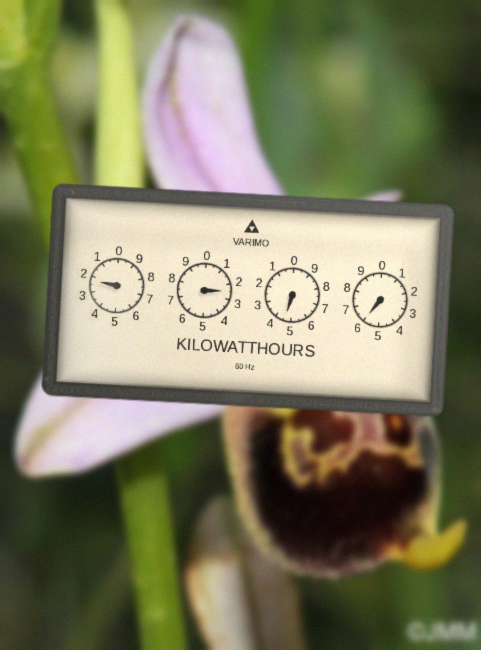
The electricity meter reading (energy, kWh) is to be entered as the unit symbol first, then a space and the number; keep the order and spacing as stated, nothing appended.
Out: kWh 2246
